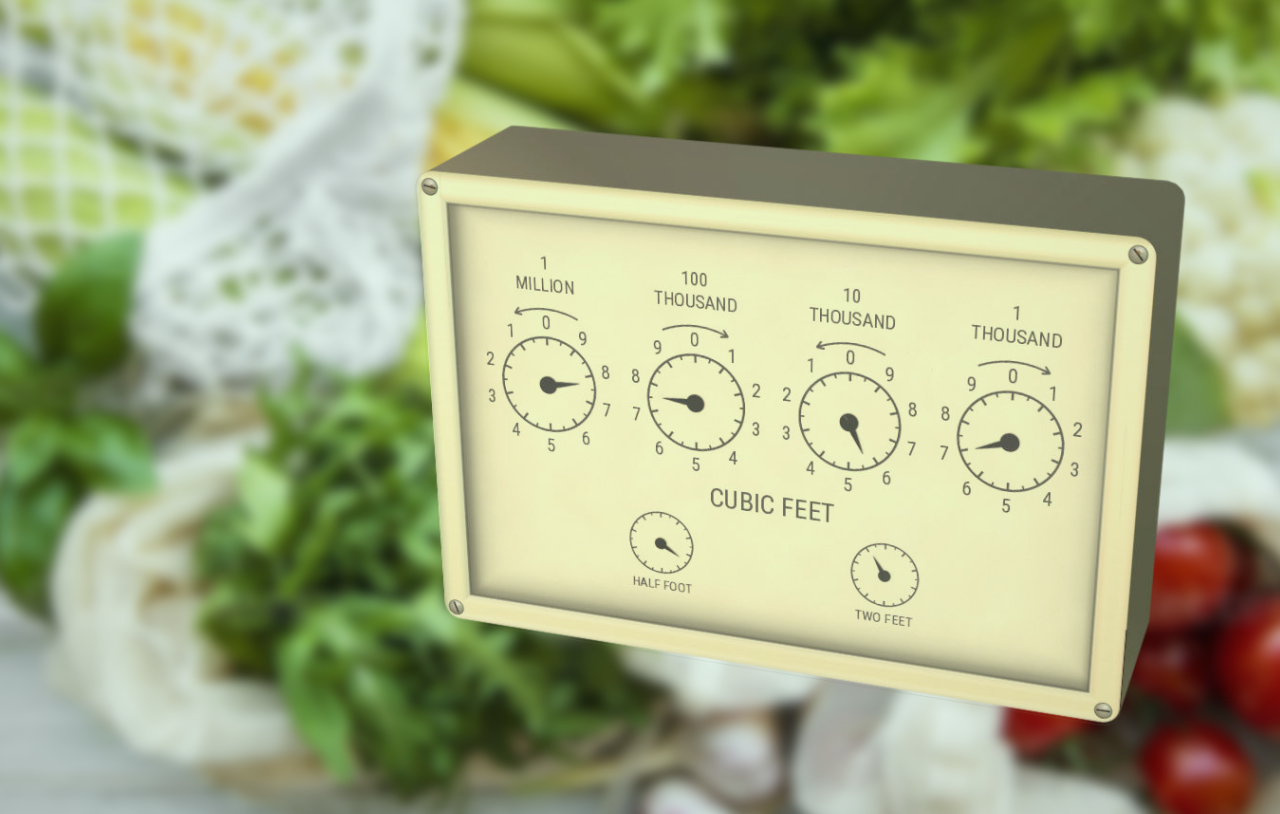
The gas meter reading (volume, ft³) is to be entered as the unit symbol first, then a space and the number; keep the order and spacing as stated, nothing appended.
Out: ft³ 775700
